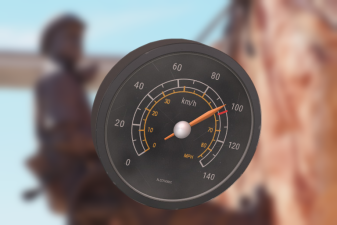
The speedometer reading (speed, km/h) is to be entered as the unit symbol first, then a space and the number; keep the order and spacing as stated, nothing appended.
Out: km/h 95
